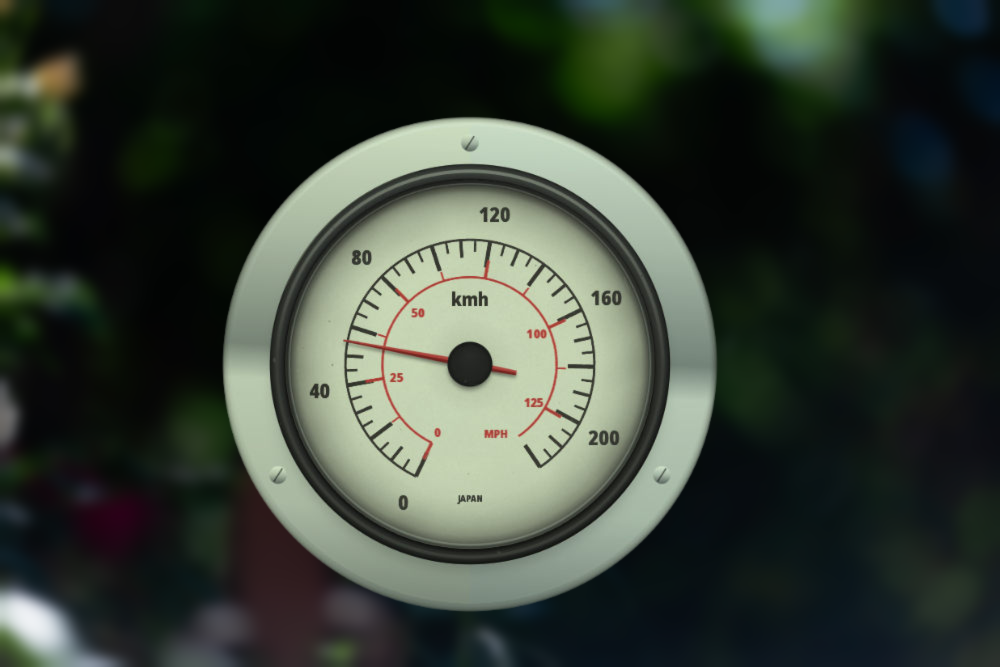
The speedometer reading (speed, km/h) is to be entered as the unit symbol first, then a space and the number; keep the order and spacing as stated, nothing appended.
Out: km/h 55
